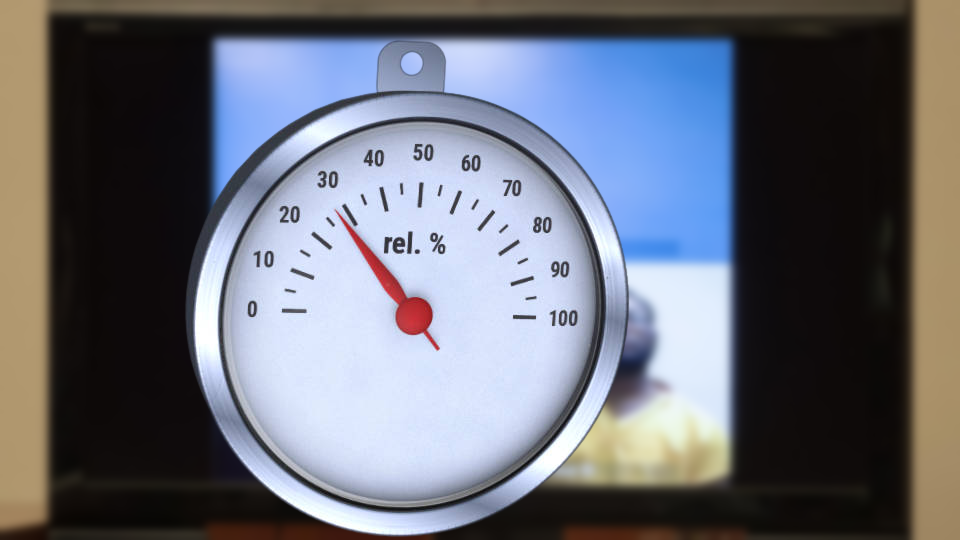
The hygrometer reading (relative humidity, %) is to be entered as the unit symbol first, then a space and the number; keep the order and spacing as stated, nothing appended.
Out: % 27.5
